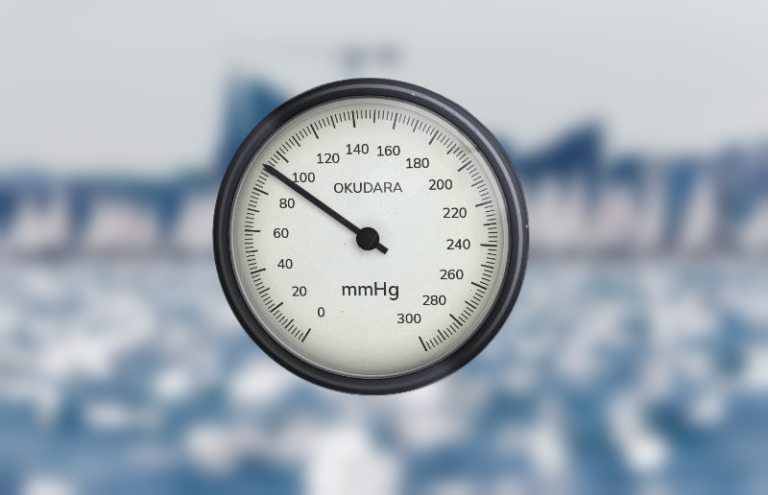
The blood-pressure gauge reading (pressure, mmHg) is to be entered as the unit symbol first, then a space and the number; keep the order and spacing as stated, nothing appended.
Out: mmHg 92
